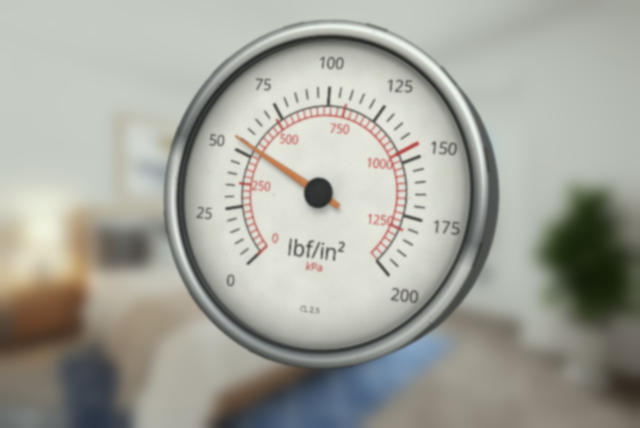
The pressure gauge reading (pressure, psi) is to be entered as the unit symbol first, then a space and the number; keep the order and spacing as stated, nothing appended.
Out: psi 55
